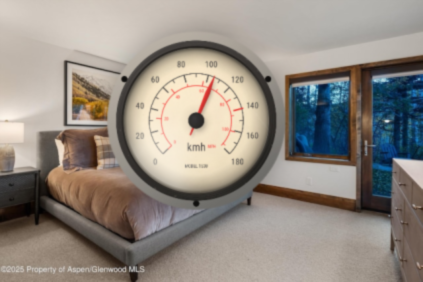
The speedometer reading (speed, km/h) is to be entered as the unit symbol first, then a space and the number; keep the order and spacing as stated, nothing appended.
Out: km/h 105
